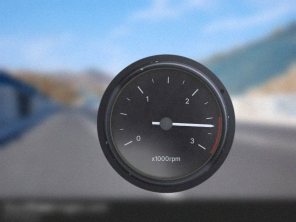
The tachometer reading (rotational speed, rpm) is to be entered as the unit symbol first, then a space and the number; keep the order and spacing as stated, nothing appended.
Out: rpm 2625
